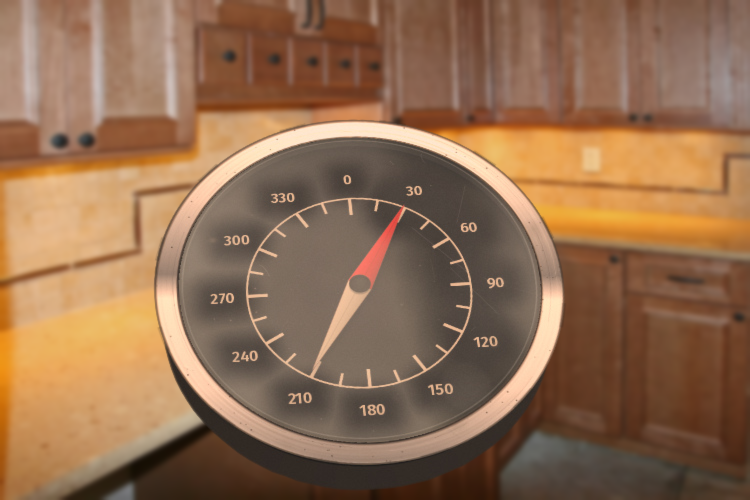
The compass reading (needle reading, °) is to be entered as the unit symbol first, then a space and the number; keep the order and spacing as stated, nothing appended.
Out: ° 30
